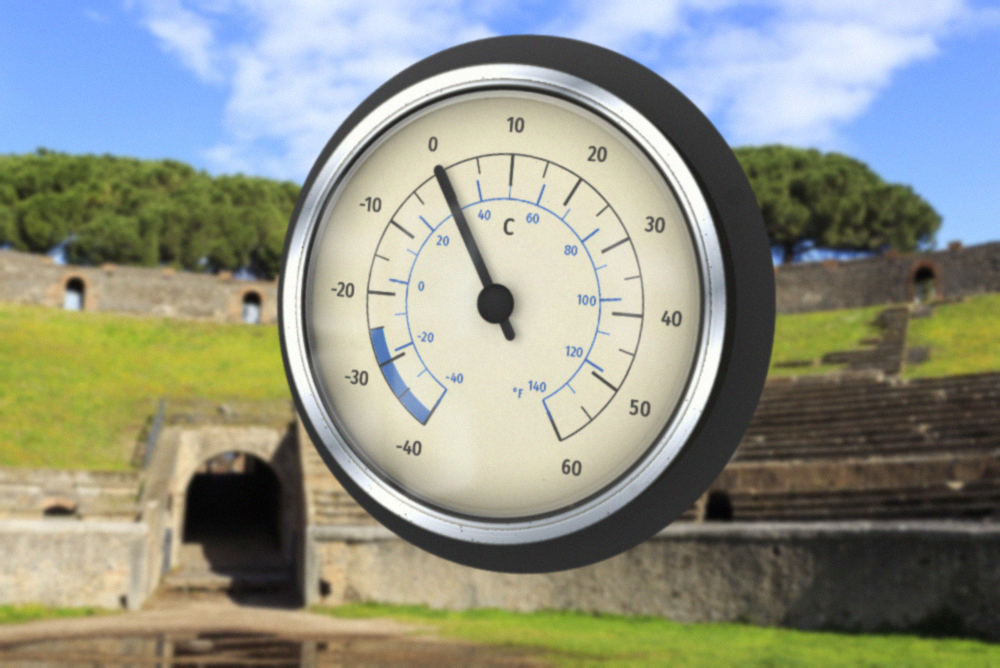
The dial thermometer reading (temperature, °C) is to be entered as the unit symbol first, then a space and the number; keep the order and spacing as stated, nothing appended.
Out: °C 0
